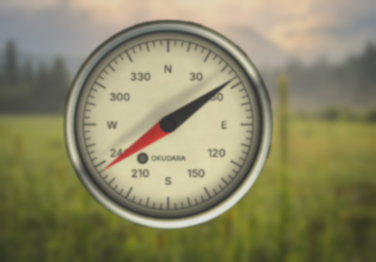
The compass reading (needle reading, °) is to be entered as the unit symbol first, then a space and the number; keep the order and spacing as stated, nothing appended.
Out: ° 235
